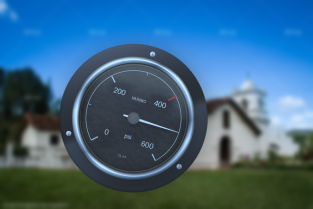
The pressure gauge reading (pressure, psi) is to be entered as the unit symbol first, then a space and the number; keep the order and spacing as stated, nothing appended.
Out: psi 500
